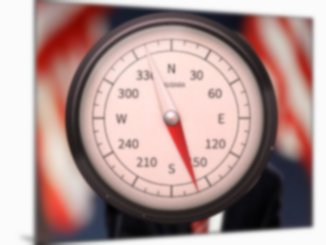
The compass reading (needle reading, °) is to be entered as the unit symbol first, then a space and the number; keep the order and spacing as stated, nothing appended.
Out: ° 160
